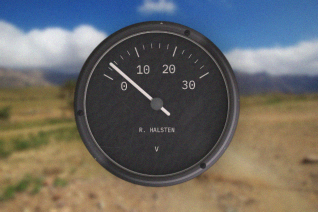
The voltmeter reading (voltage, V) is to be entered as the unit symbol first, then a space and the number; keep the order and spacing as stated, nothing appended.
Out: V 3
